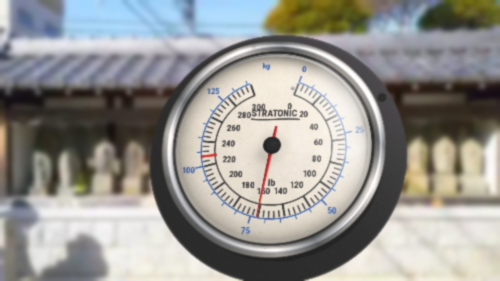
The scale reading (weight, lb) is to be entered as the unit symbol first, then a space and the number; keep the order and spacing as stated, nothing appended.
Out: lb 160
